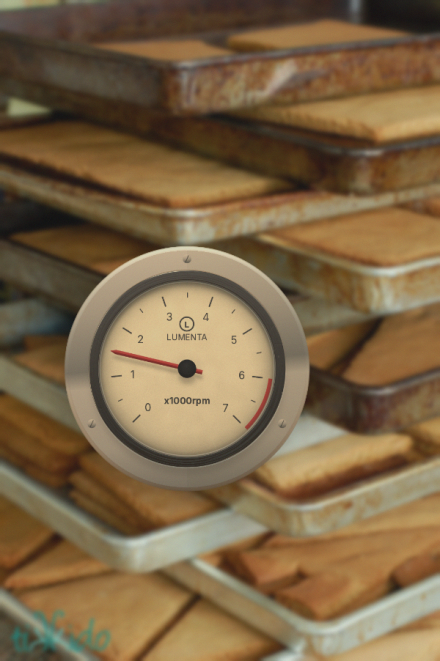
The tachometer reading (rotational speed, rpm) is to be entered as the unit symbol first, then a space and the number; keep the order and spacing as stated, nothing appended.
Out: rpm 1500
